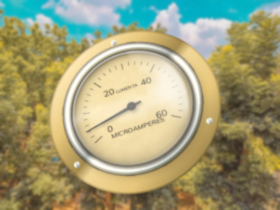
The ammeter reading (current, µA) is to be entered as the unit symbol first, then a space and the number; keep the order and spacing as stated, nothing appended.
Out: µA 4
